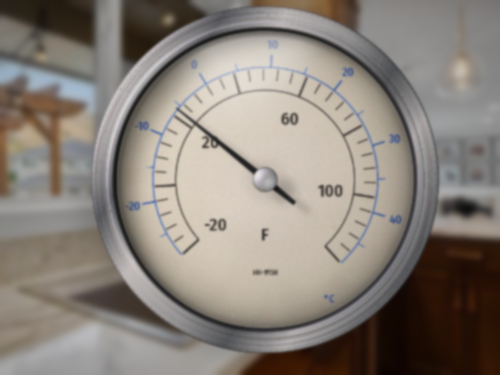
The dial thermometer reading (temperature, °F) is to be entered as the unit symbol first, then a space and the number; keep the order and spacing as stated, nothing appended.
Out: °F 22
